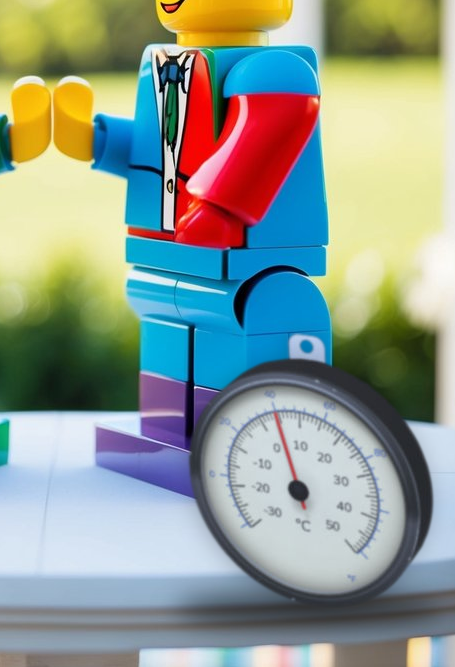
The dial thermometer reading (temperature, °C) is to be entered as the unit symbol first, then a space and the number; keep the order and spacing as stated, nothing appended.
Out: °C 5
